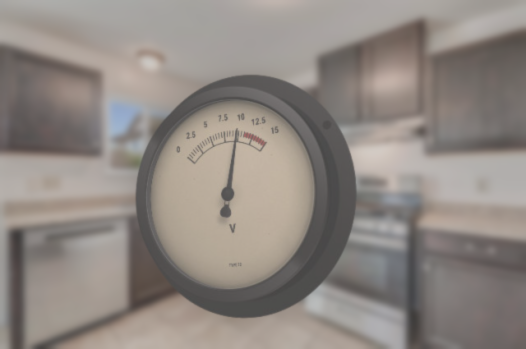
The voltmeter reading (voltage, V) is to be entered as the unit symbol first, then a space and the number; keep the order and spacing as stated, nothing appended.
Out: V 10
